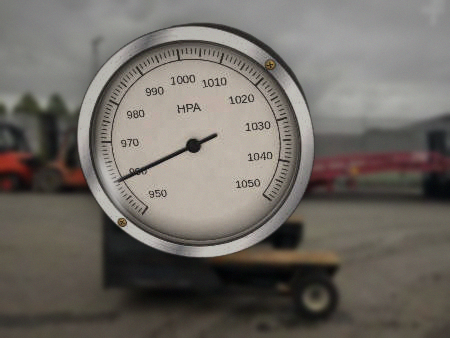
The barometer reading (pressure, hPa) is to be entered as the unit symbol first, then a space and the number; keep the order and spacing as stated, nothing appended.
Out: hPa 960
